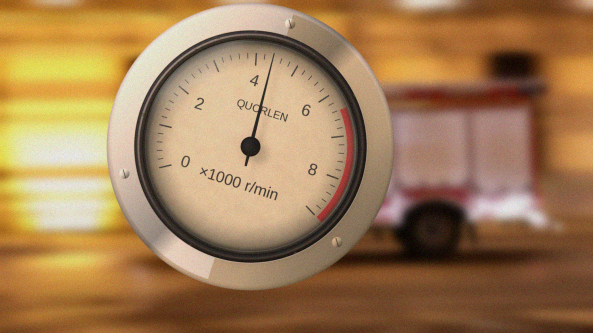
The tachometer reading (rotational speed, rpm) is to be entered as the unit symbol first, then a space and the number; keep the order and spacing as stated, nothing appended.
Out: rpm 4400
